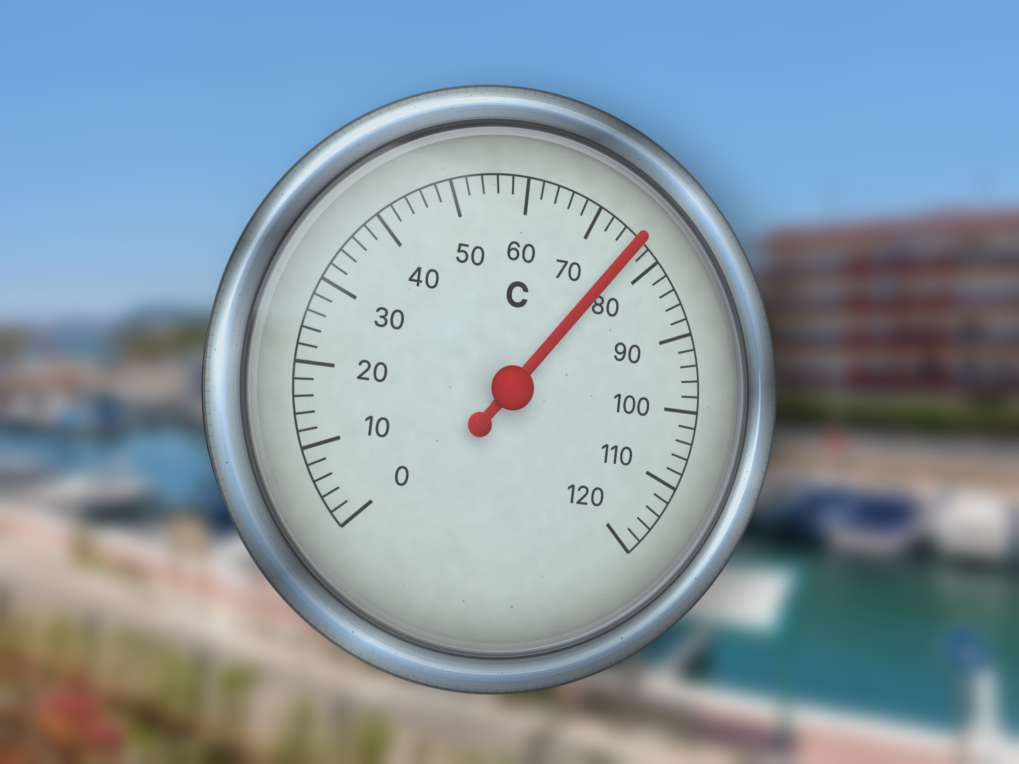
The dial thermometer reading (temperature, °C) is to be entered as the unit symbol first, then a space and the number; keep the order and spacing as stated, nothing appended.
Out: °C 76
